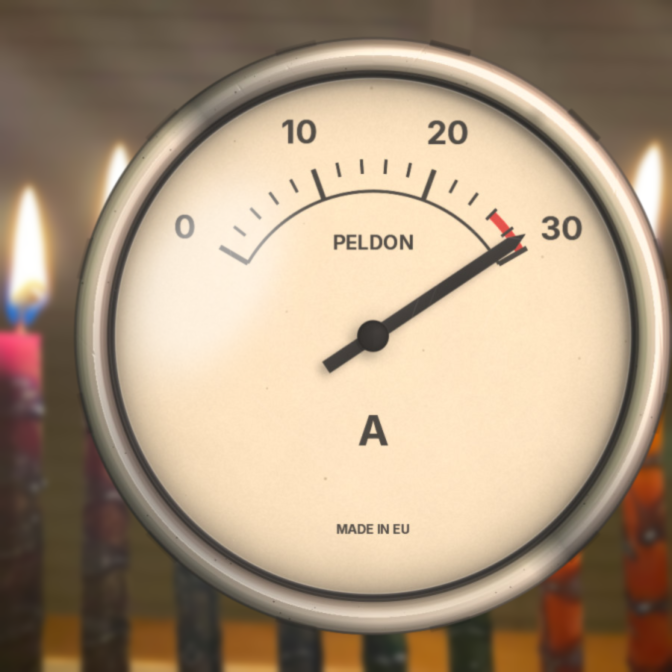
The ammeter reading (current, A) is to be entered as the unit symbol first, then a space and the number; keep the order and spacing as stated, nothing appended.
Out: A 29
